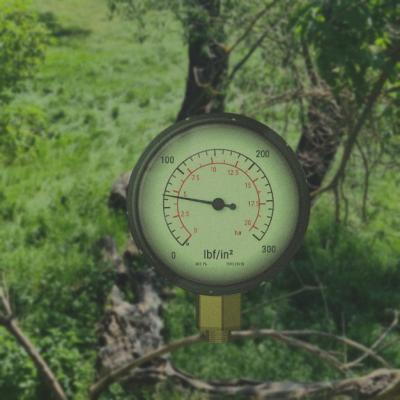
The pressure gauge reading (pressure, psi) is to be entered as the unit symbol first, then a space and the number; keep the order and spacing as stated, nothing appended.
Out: psi 65
